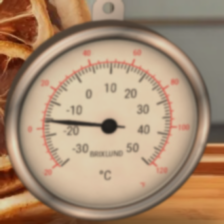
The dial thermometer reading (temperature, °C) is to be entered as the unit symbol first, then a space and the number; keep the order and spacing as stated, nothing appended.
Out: °C -15
